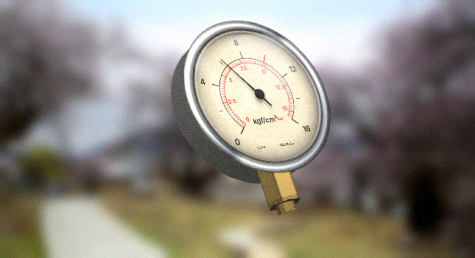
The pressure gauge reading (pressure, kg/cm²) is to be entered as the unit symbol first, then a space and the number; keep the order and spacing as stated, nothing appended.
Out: kg/cm² 6
